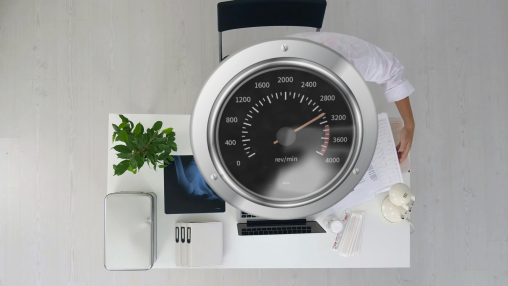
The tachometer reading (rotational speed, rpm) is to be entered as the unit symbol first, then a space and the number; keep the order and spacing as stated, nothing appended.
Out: rpm 3000
